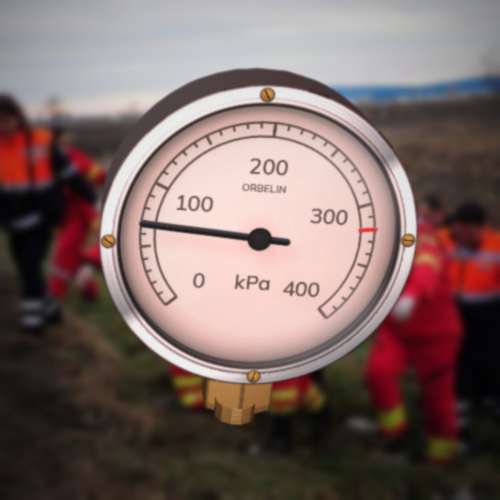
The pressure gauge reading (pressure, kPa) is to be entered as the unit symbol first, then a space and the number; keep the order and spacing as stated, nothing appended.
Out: kPa 70
